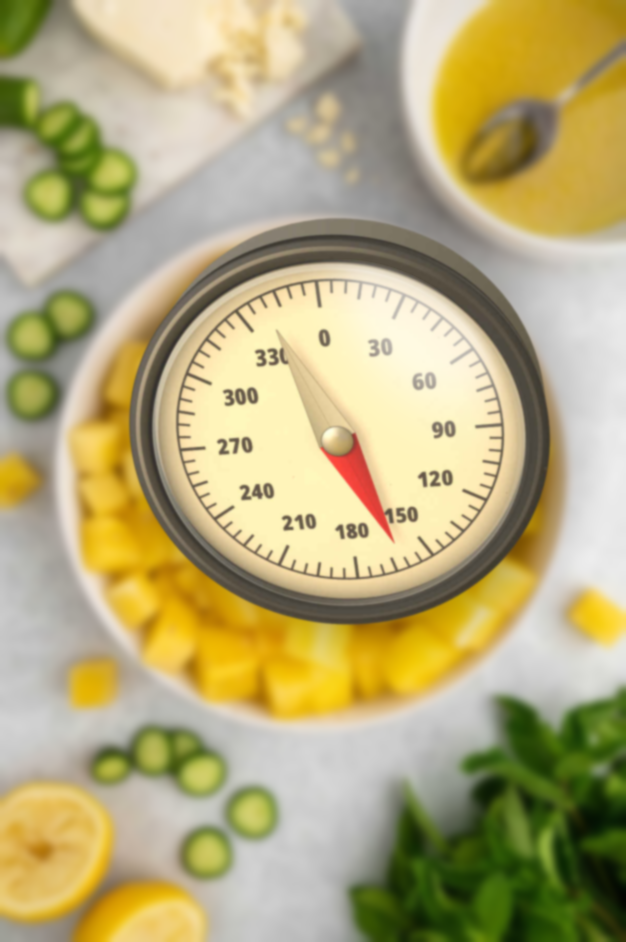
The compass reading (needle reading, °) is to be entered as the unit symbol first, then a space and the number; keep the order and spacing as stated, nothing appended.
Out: ° 160
